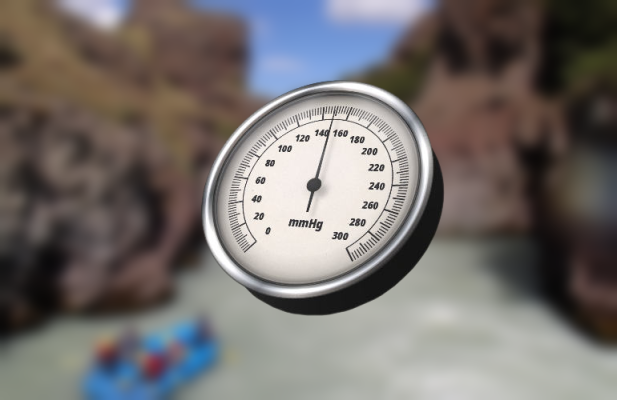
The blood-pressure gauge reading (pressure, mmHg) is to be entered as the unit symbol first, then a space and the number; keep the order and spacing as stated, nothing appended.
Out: mmHg 150
